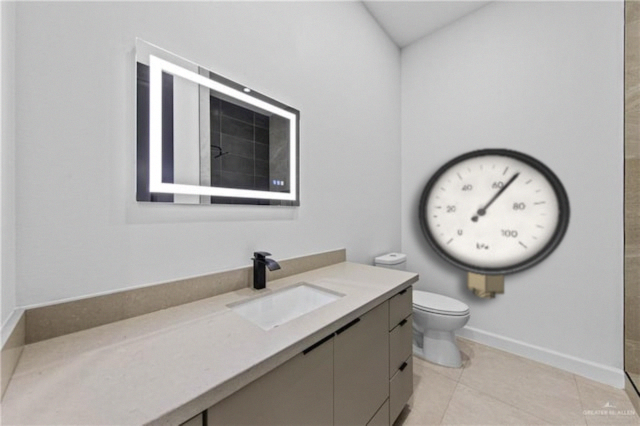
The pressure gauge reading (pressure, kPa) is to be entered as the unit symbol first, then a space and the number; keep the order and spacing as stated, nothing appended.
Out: kPa 65
